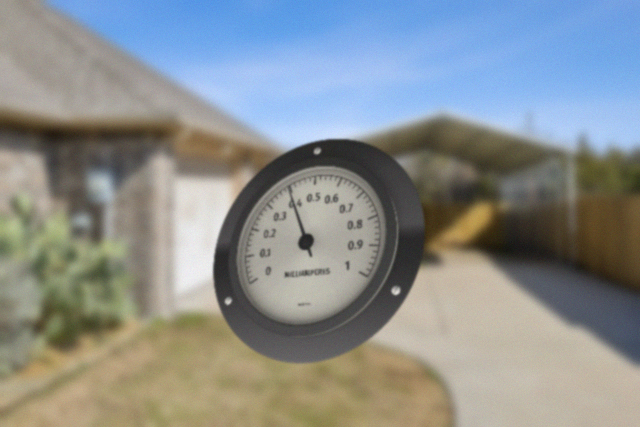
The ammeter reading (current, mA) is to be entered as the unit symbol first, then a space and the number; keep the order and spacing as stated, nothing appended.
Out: mA 0.4
